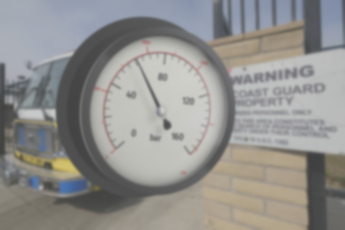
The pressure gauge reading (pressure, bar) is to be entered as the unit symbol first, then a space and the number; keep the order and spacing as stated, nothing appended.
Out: bar 60
